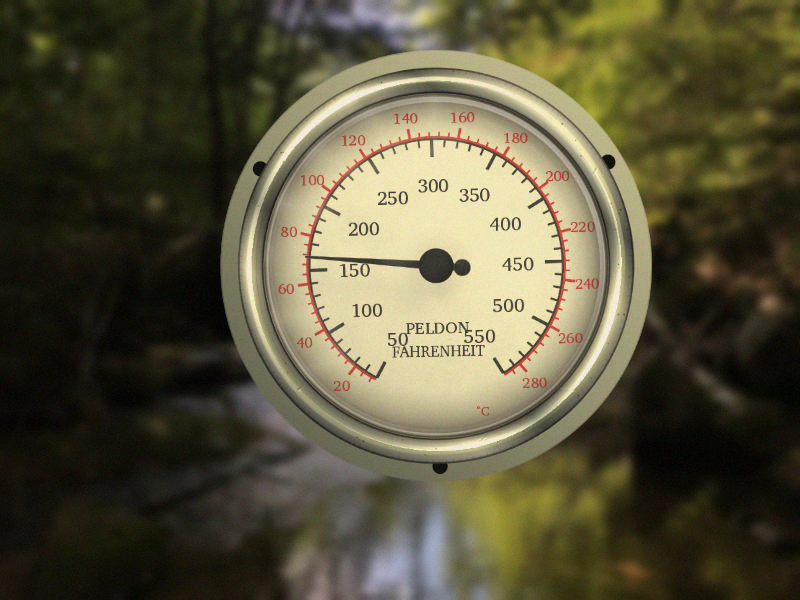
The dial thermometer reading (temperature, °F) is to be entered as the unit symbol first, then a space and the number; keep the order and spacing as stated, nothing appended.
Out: °F 160
